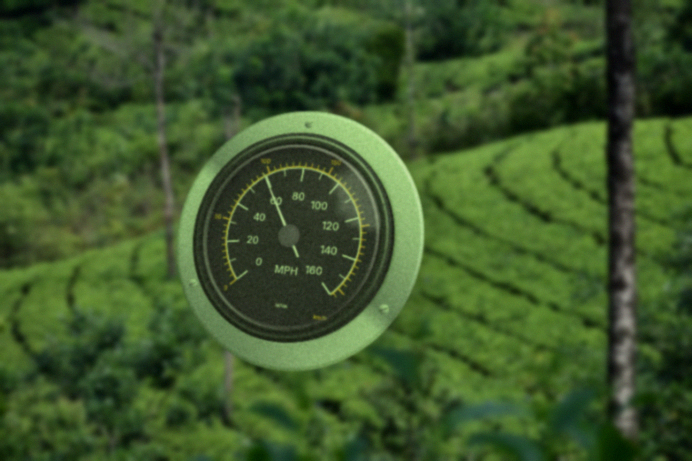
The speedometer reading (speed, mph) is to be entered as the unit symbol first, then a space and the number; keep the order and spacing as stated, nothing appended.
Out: mph 60
